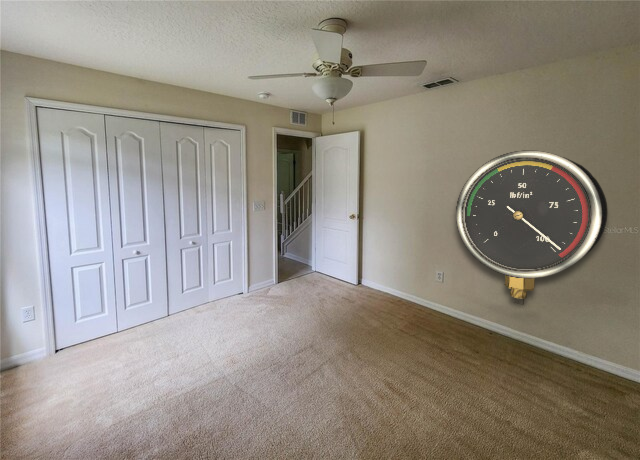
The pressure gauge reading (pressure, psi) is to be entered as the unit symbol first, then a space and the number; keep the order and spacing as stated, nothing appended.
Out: psi 97.5
